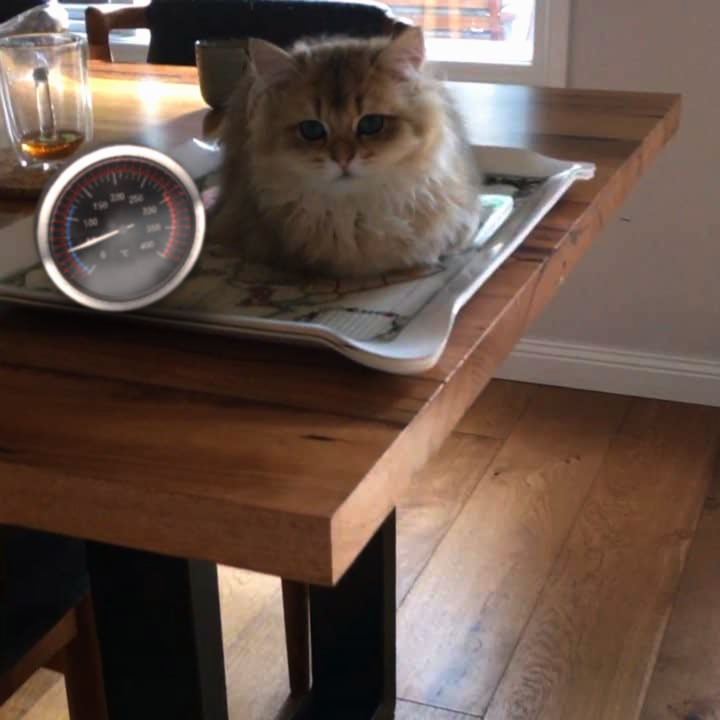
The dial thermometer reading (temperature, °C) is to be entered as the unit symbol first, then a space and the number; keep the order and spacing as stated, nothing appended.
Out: °C 50
